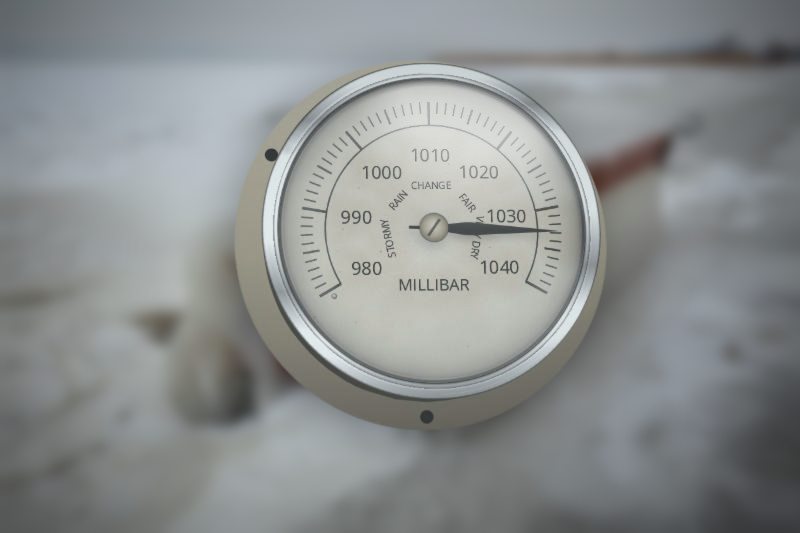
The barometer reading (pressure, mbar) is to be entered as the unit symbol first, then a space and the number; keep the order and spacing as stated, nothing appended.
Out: mbar 1033
